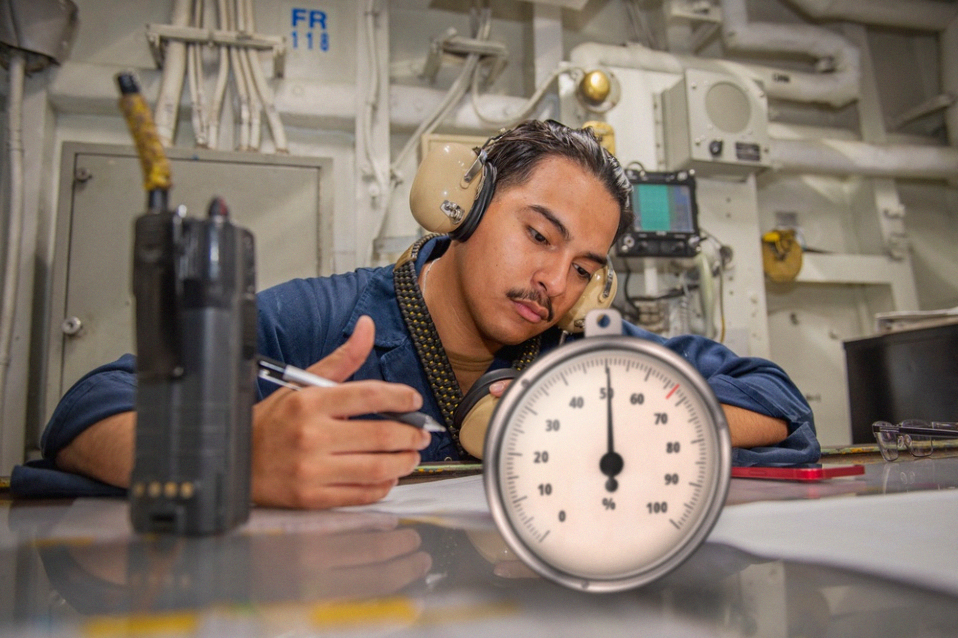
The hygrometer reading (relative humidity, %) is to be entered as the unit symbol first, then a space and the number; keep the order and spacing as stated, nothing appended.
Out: % 50
